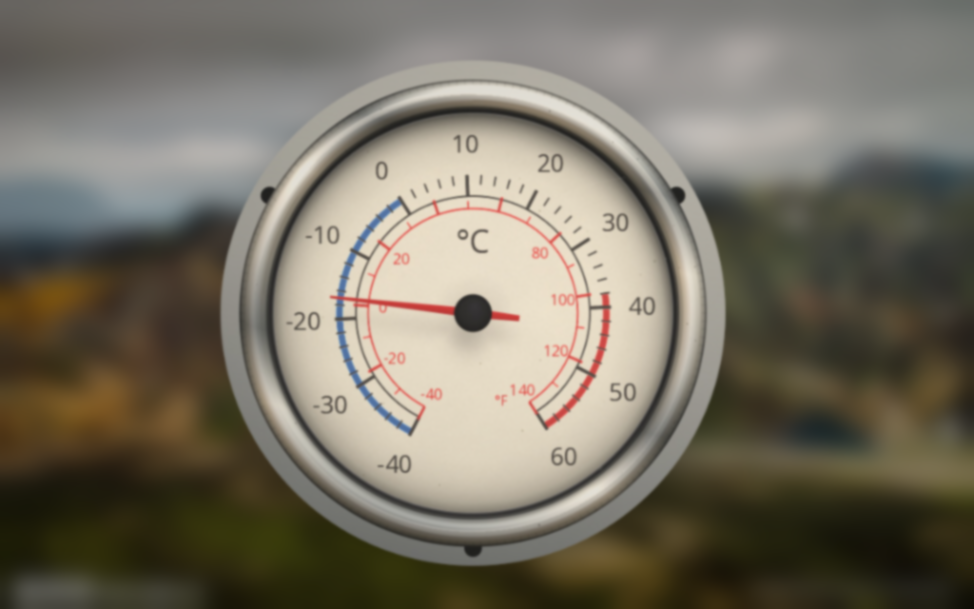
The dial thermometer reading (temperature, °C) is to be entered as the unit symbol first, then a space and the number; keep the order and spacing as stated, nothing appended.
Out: °C -17
